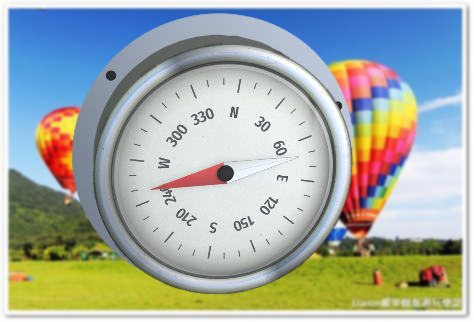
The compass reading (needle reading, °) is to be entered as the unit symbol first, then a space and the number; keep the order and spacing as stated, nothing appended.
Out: ° 250
